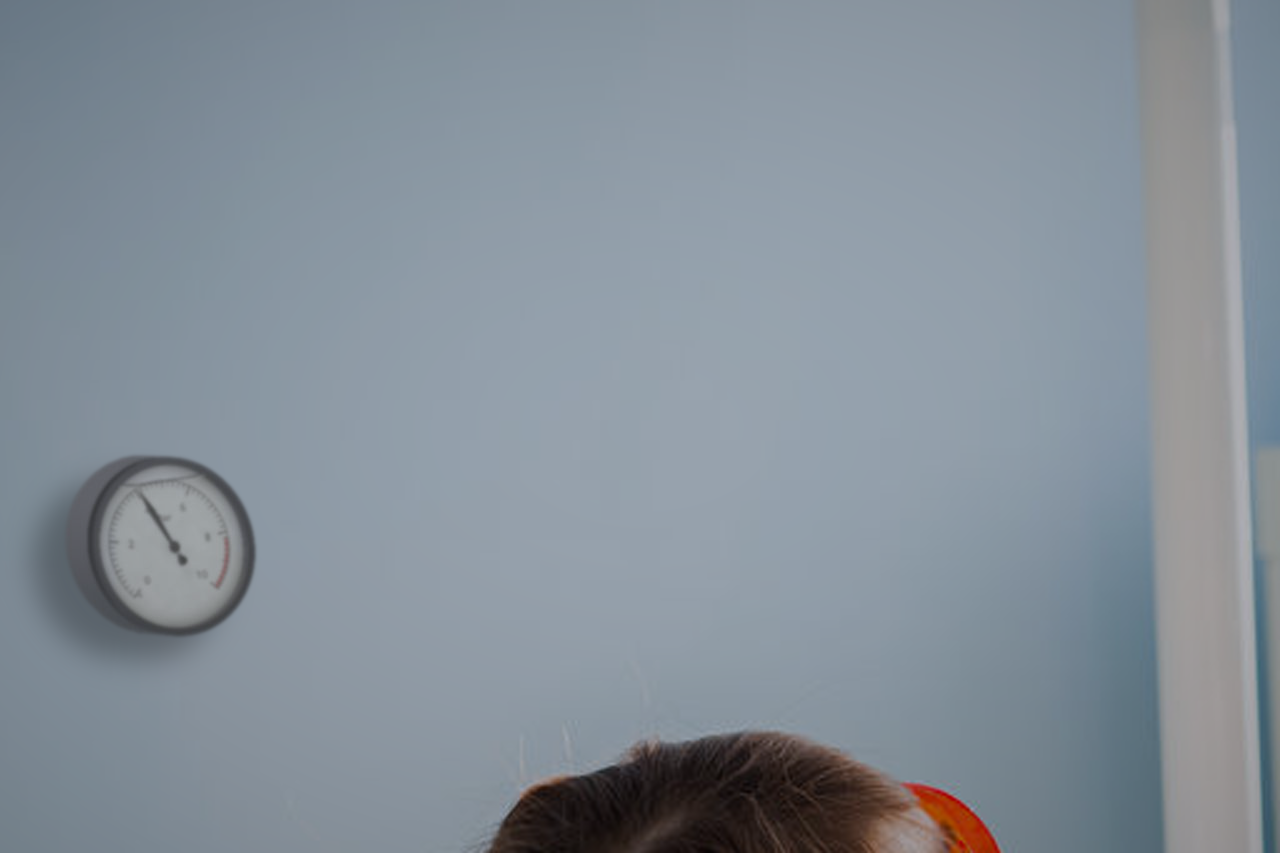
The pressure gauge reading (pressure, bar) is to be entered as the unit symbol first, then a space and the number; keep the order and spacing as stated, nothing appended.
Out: bar 4
